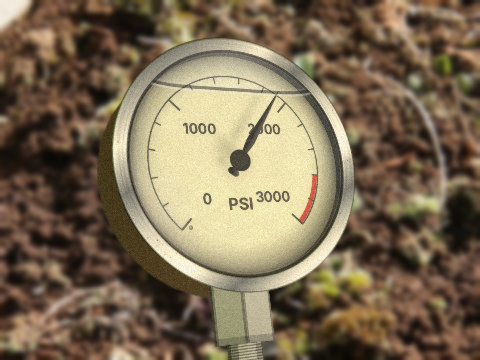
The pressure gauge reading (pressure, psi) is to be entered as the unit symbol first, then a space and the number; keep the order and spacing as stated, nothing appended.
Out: psi 1900
